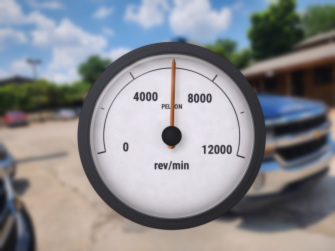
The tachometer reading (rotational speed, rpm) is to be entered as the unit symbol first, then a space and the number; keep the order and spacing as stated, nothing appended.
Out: rpm 6000
